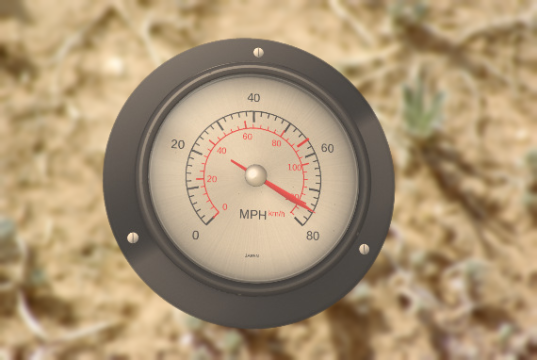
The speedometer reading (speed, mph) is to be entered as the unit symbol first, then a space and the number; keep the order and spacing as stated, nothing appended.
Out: mph 76
